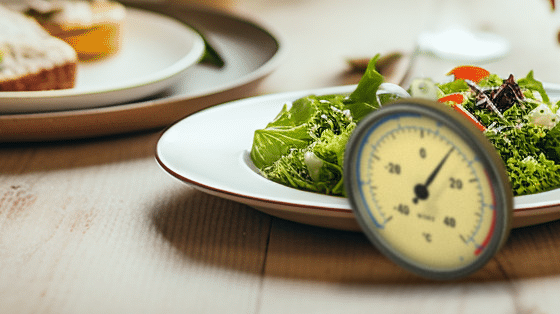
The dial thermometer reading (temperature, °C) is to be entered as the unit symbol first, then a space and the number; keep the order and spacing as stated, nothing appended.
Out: °C 10
